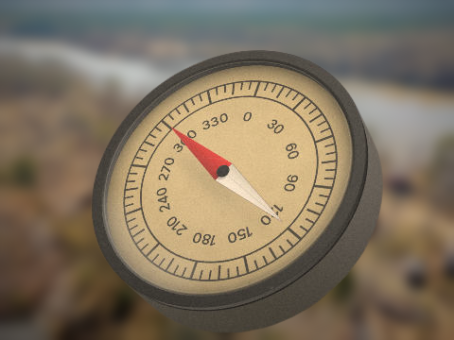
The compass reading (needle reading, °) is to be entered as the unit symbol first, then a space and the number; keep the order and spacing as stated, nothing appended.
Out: ° 300
